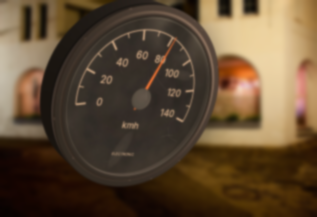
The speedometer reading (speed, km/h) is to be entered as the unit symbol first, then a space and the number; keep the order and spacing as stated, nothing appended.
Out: km/h 80
